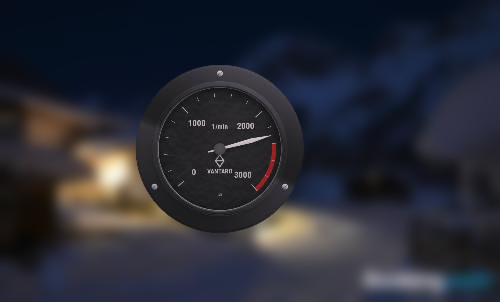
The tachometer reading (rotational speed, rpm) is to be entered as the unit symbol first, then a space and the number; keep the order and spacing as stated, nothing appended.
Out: rpm 2300
